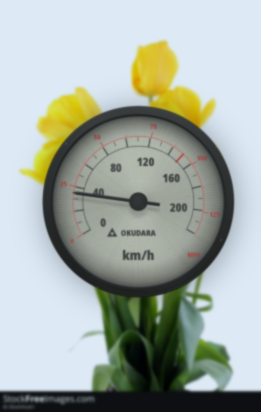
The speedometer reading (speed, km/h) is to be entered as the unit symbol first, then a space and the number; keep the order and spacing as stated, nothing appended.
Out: km/h 35
